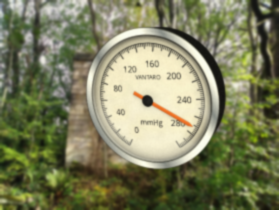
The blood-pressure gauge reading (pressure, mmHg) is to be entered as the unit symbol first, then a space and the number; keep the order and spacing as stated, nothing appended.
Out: mmHg 270
